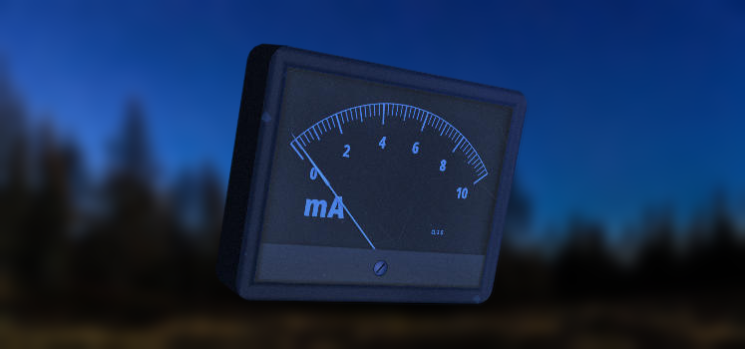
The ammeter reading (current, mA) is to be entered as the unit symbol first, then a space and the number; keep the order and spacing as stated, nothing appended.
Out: mA 0.2
